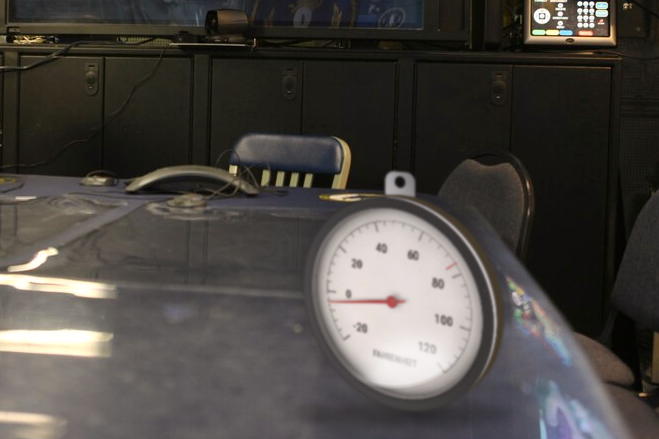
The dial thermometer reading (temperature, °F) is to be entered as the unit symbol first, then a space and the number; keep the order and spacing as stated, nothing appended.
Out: °F -4
